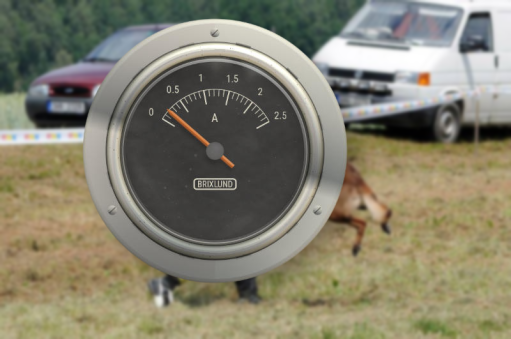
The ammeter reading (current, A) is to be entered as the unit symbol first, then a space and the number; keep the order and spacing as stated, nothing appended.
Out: A 0.2
